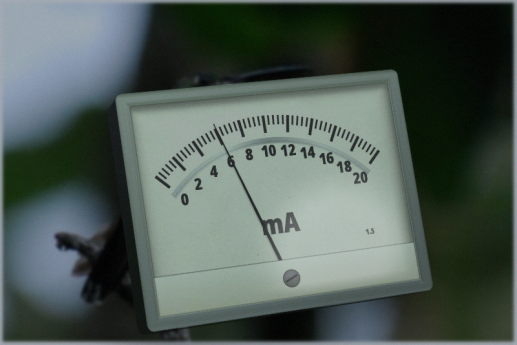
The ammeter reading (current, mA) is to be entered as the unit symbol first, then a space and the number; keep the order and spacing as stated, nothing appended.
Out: mA 6
